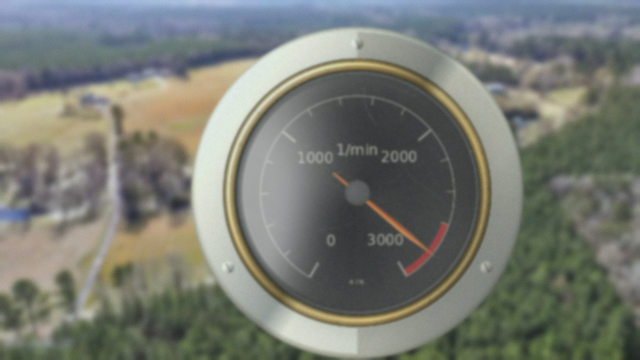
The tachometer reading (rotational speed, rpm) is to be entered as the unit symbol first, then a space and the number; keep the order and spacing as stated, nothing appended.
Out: rpm 2800
